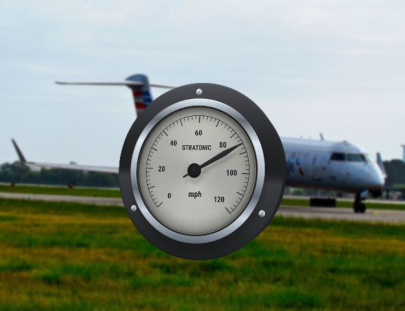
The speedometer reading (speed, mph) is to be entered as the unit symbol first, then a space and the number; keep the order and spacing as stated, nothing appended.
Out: mph 86
